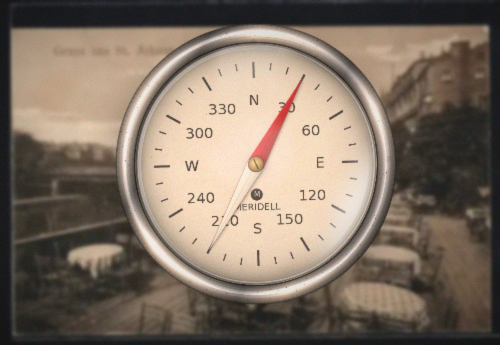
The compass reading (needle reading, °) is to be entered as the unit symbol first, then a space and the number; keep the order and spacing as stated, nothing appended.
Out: ° 30
